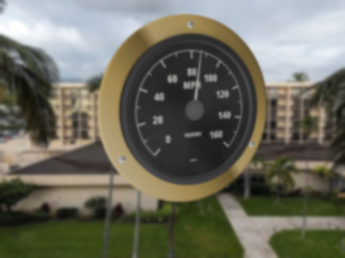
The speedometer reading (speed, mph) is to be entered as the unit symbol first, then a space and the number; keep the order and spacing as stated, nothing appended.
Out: mph 85
